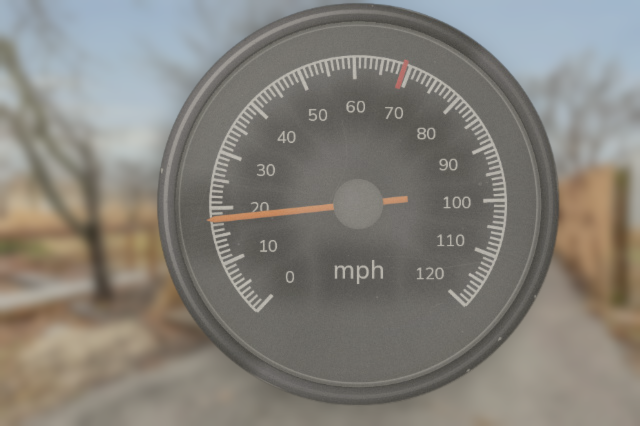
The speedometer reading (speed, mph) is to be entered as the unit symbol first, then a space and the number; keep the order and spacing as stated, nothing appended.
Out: mph 18
